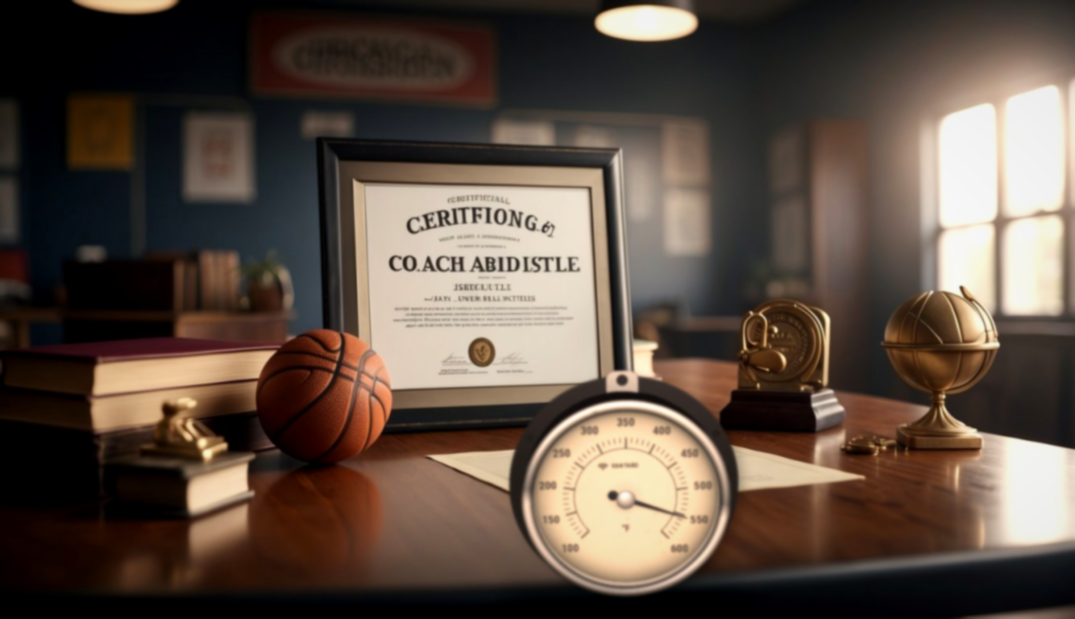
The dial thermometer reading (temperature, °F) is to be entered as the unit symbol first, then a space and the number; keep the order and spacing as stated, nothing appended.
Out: °F 550
